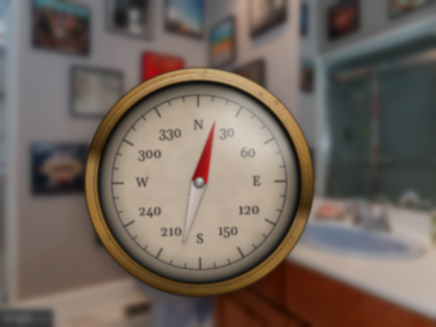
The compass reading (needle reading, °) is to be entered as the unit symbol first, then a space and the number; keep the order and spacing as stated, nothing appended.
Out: ° 15
